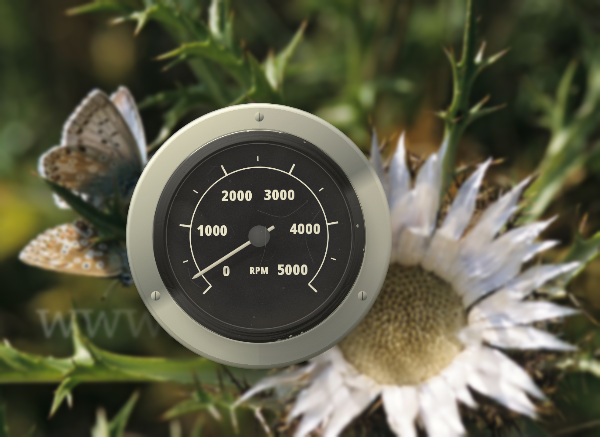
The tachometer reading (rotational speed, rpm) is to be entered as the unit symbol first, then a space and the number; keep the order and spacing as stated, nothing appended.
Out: rpm 250
